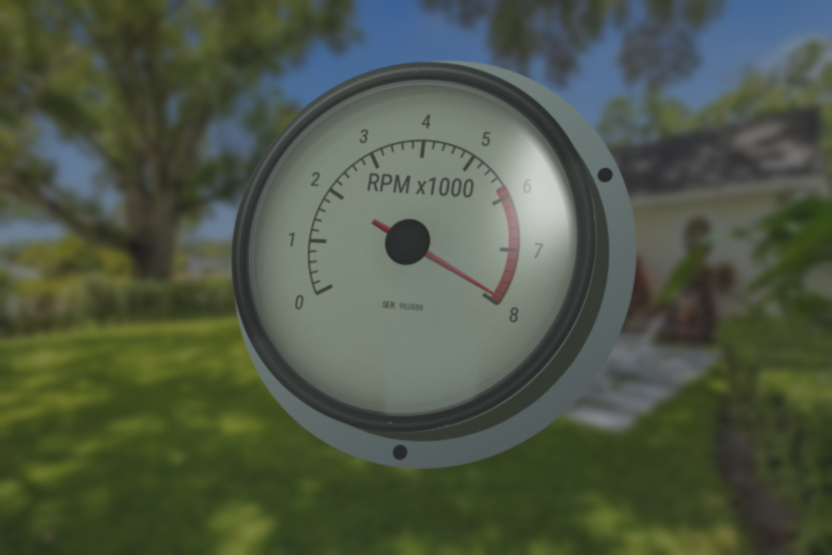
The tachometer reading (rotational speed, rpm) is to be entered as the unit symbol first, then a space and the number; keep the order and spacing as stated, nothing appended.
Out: rpm 7900
